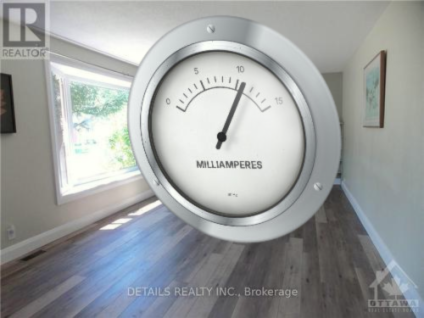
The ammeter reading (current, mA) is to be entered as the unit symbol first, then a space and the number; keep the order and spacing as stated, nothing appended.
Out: mA 11
